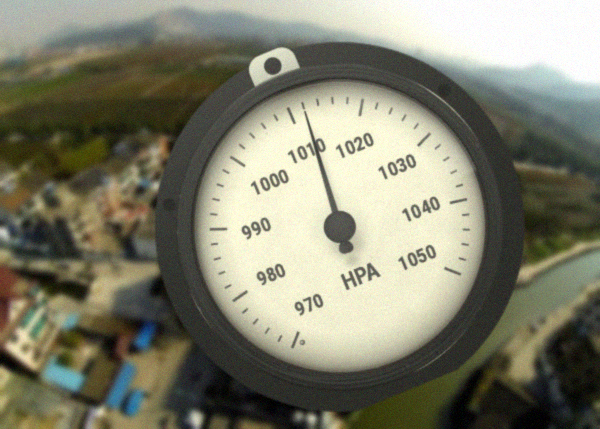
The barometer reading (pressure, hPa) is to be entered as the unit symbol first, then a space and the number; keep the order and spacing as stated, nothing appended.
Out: hPa 1012
